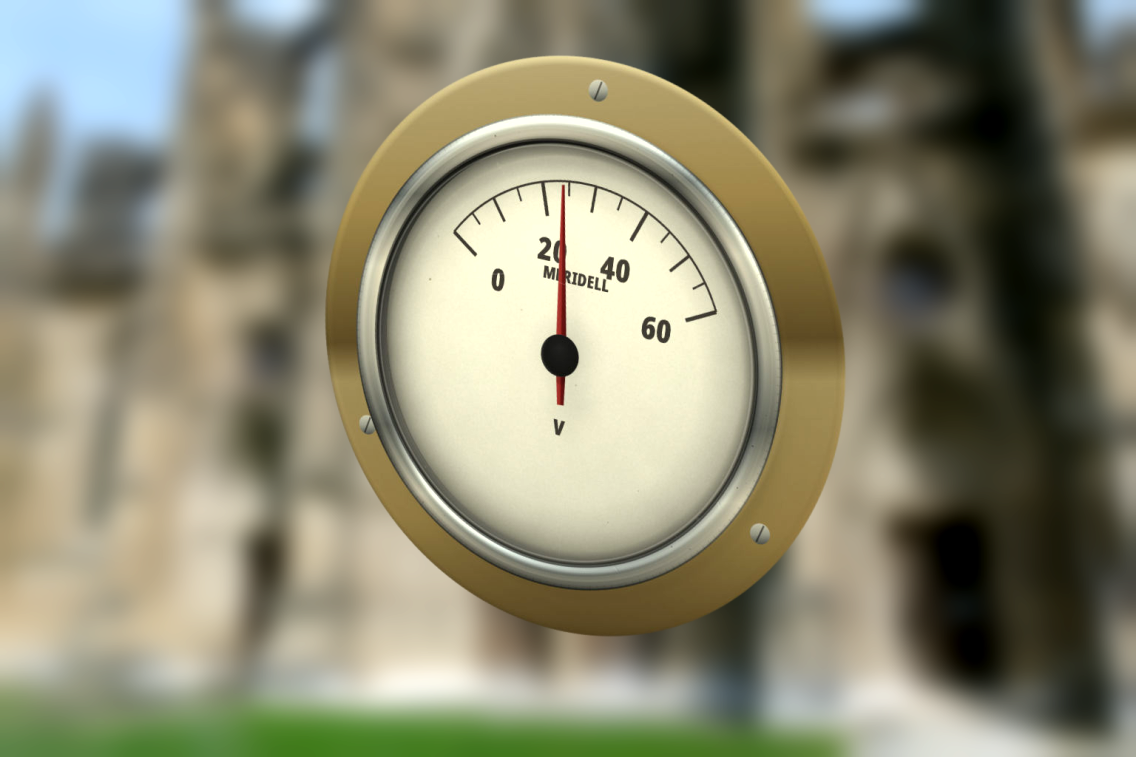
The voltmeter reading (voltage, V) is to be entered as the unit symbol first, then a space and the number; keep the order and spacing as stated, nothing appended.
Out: V 25
